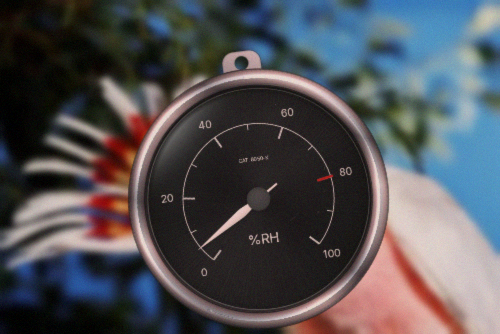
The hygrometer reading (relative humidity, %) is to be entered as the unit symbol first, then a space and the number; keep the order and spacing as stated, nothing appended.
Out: % 5
